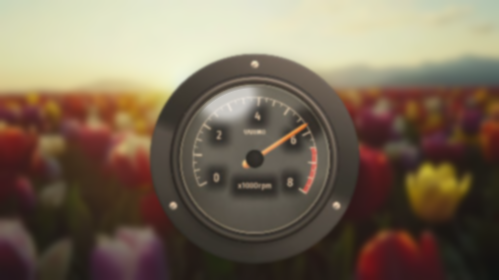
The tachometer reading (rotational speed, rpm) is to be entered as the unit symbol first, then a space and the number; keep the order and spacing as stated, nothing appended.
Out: rpm 5750
